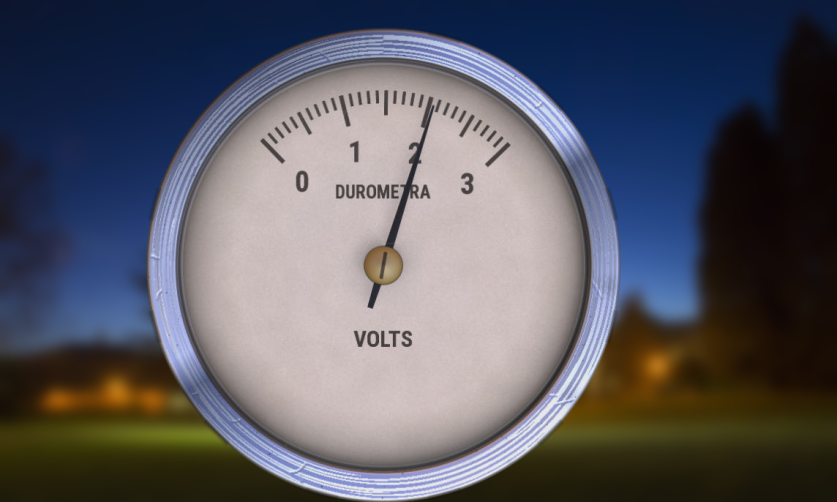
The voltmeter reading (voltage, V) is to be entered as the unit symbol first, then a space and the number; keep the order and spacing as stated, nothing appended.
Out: V 2.05
